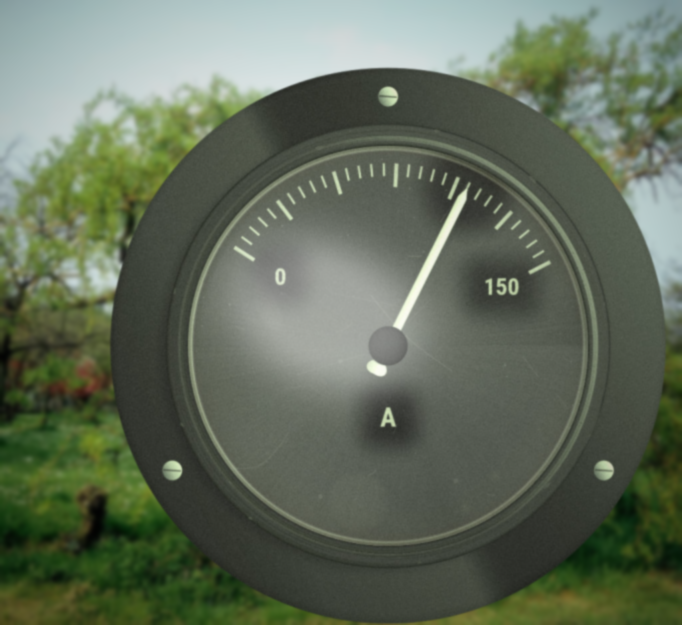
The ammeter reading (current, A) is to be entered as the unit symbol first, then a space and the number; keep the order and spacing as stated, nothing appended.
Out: A 105
